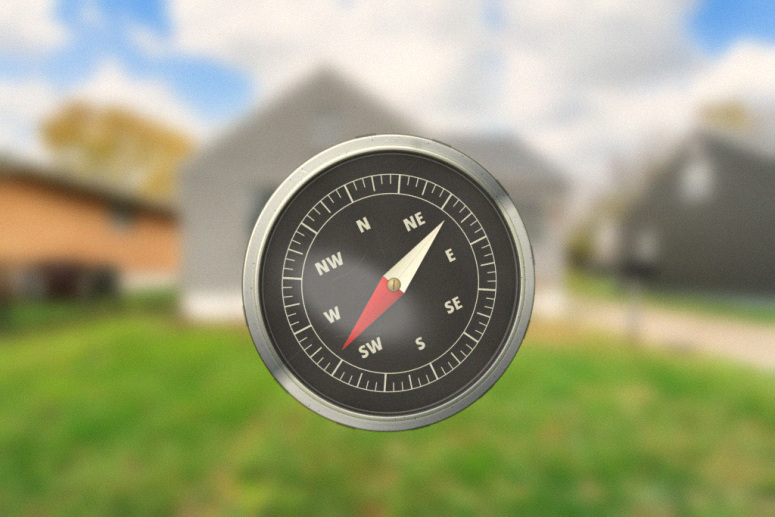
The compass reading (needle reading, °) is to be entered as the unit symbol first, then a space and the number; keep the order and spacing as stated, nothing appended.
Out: ° 245
